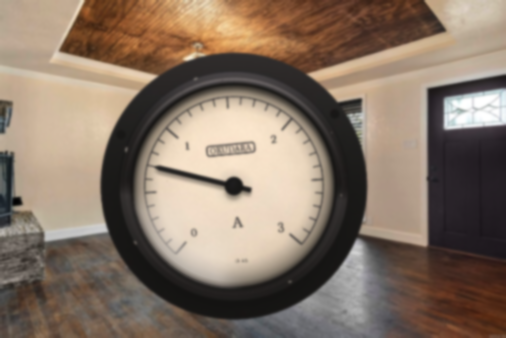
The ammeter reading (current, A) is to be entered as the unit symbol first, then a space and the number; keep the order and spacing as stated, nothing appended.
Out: A 0.7
